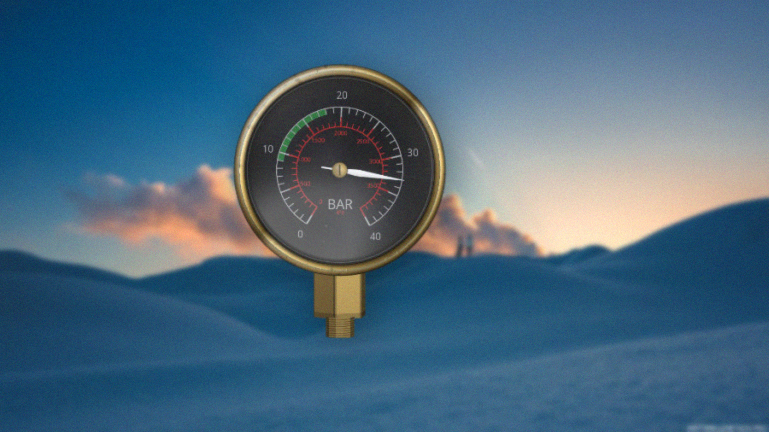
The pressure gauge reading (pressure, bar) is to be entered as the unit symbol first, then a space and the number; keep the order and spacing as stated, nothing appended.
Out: bar 33
